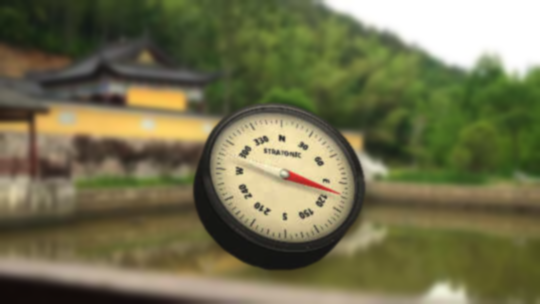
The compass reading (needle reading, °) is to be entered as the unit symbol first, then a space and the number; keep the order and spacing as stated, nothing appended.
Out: ° 105
